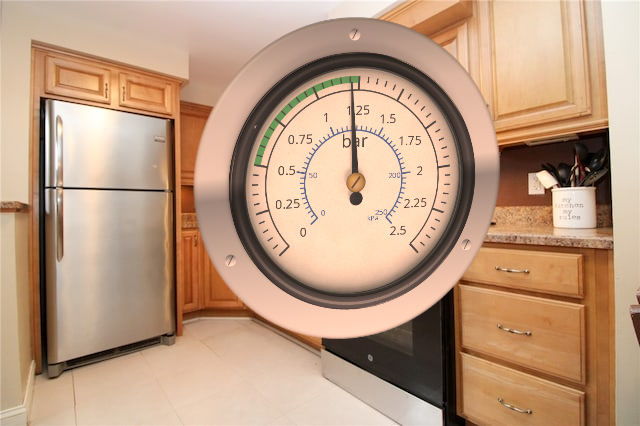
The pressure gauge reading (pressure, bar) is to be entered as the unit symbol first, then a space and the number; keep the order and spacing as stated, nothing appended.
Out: bar 1.2
